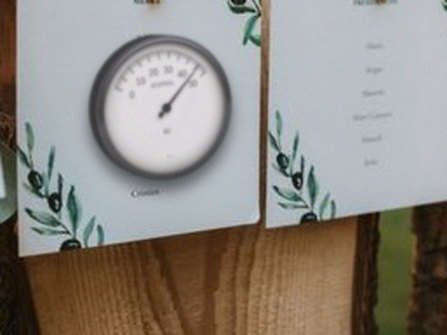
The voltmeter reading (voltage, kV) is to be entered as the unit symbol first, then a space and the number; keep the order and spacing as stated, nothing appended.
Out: kV 45
